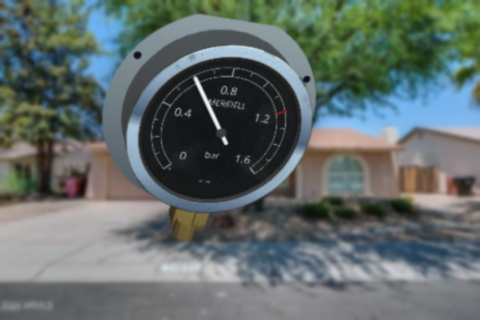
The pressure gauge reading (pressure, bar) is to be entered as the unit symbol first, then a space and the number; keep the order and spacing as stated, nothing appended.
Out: bar 0.6
